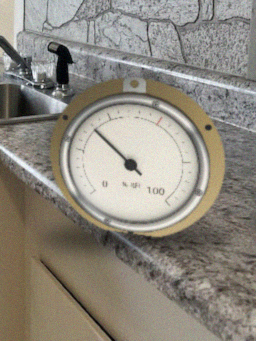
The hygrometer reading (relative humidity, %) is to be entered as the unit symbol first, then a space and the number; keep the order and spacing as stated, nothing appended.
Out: % 32
